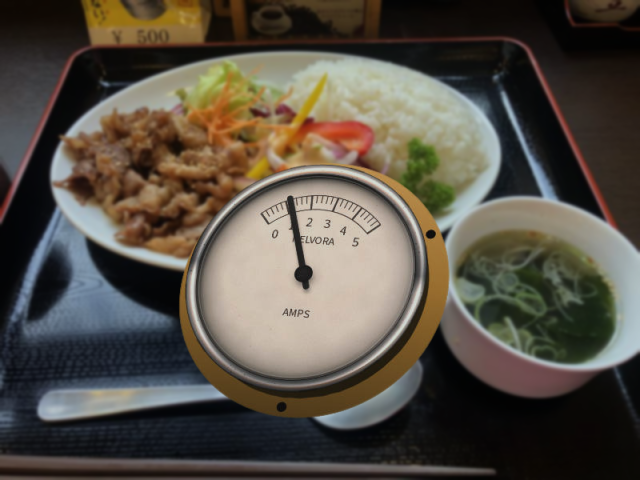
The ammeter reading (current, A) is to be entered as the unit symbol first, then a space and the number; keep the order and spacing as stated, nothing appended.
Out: A 1.2
